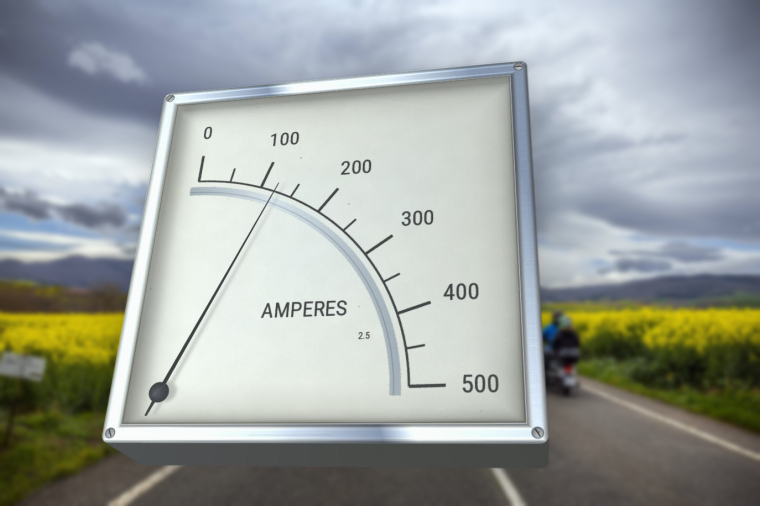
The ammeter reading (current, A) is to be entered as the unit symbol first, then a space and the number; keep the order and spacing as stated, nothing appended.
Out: A 125
